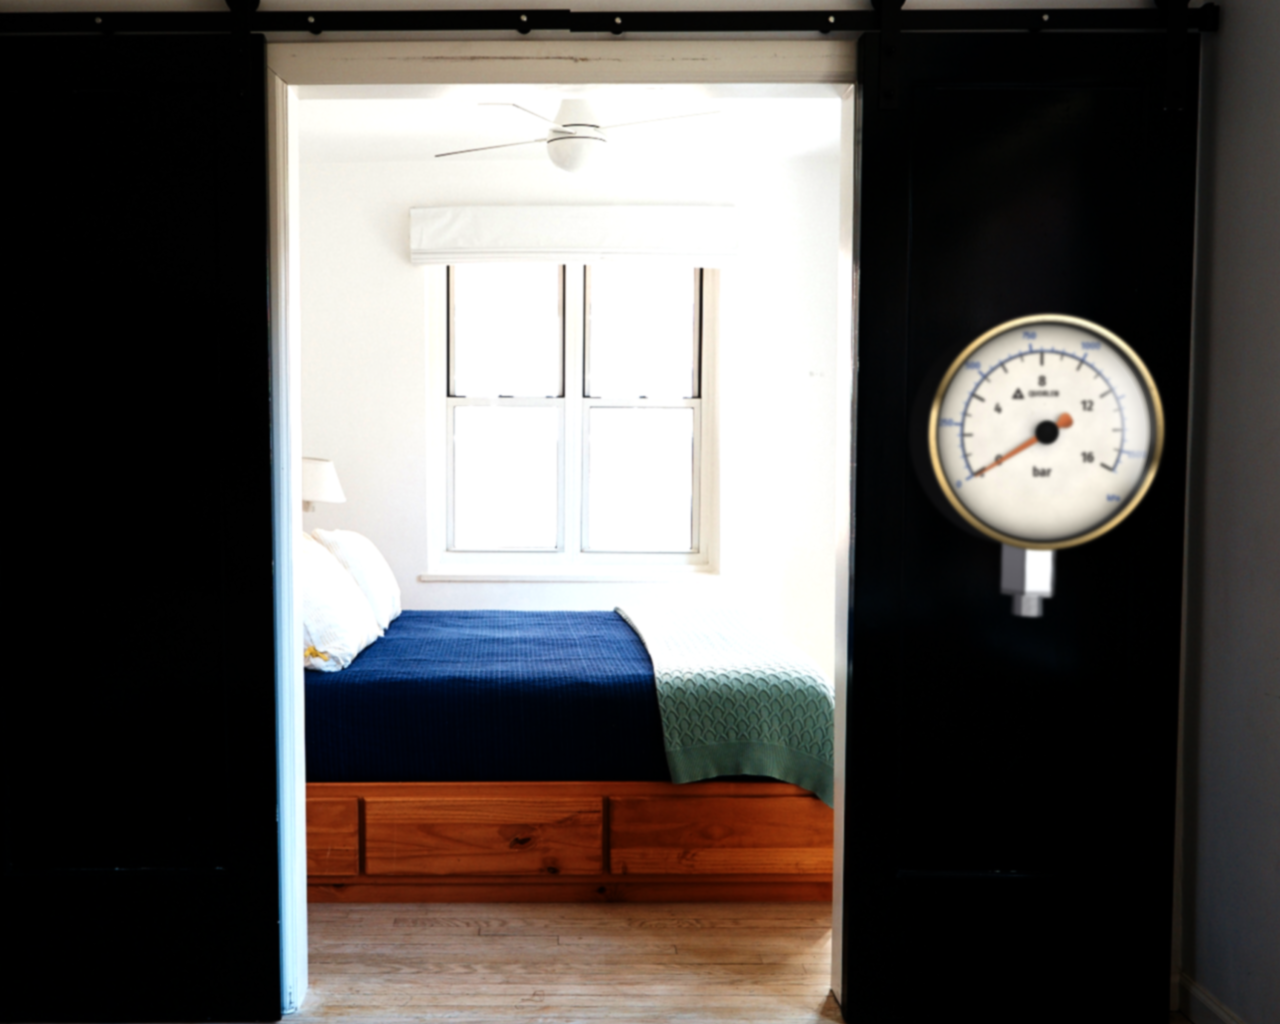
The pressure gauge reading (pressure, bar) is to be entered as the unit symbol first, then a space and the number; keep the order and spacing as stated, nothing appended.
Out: bar 0
